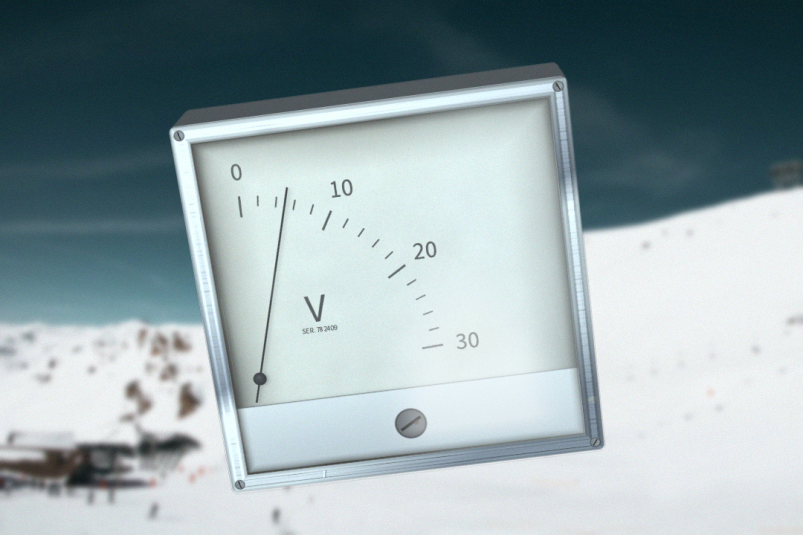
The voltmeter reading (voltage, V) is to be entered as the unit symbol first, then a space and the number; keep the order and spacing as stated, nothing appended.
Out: V 5
